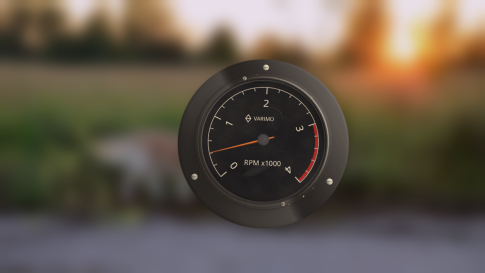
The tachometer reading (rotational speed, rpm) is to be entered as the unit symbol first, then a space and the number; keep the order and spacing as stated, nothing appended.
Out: rpm 400
